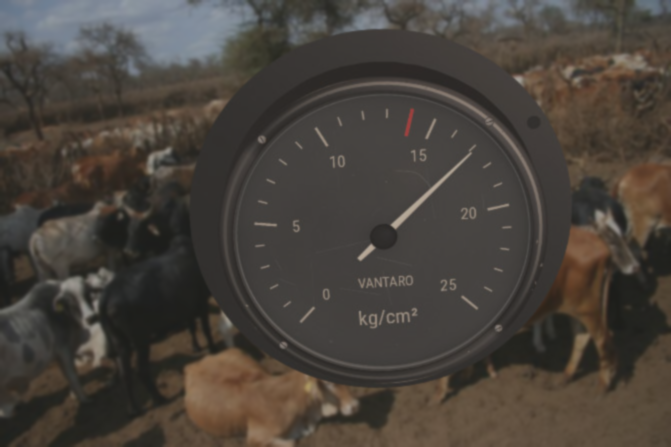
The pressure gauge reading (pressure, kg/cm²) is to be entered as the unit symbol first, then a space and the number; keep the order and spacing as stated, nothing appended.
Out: kg/cm² 17
